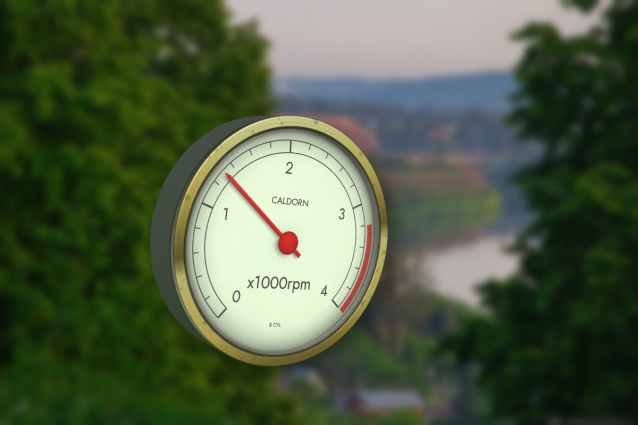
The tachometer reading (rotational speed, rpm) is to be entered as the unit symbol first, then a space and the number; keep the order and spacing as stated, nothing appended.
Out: rpm 1300
